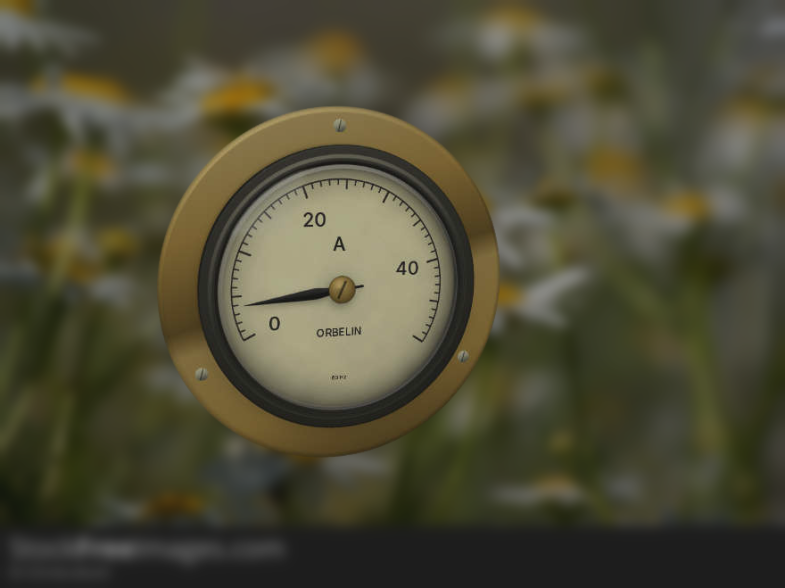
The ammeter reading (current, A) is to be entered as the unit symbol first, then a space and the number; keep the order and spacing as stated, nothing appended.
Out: A 4
